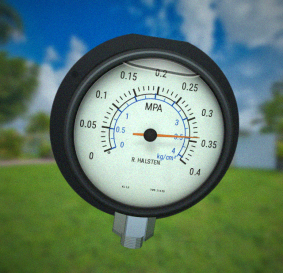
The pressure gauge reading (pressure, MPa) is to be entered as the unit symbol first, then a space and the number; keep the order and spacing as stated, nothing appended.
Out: MPa 0.34
